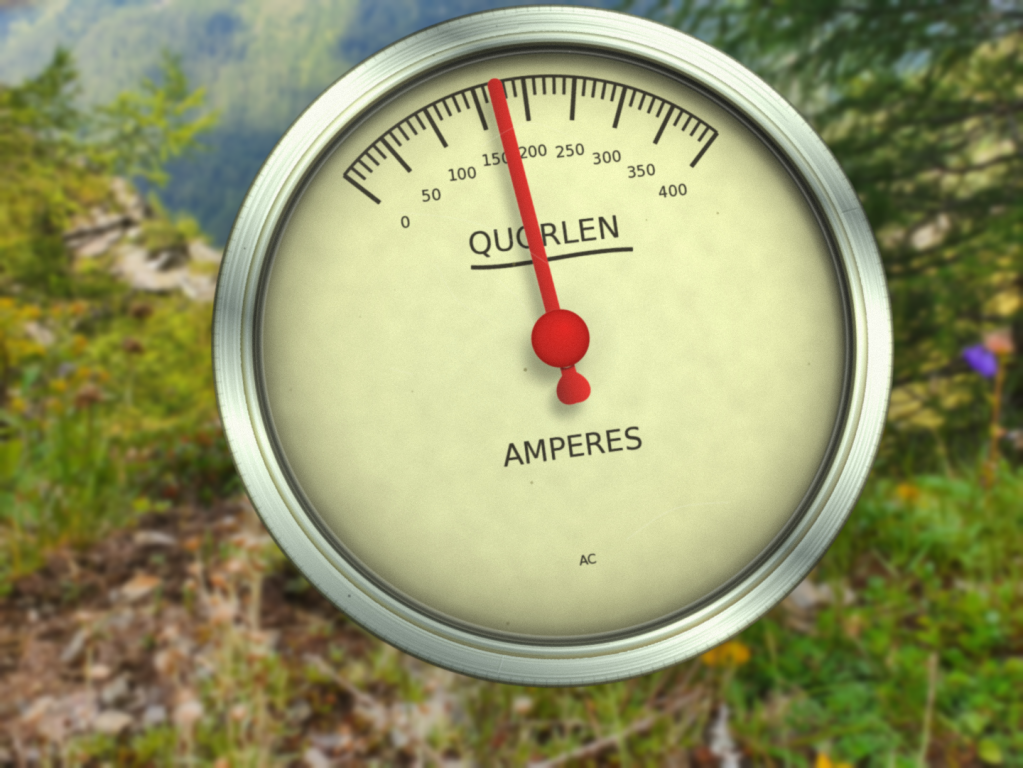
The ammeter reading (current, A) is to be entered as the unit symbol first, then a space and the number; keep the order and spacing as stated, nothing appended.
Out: A 170
